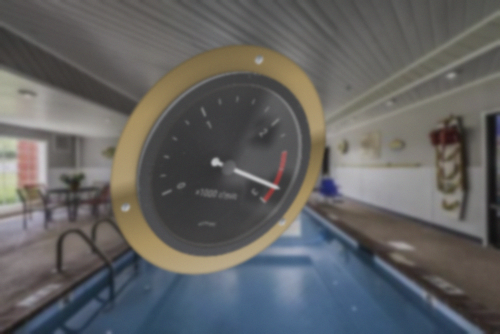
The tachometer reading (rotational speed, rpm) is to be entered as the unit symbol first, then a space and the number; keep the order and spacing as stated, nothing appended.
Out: rpm 2800
